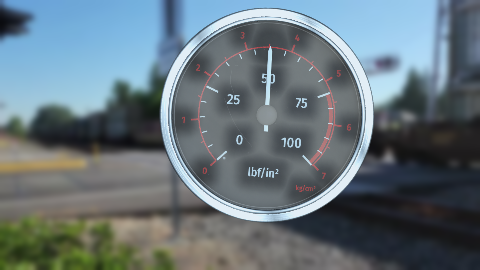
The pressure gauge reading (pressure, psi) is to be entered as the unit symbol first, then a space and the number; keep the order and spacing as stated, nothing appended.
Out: psi 50
